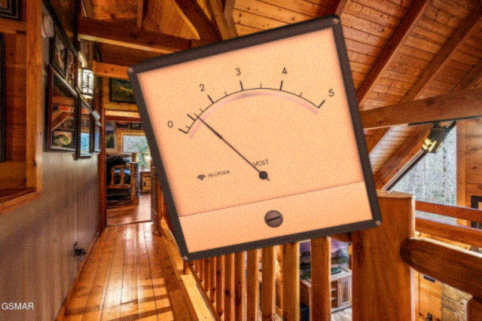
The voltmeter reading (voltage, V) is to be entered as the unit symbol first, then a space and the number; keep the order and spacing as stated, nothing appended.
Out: V 1.25
